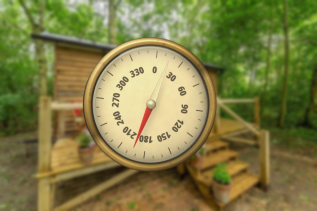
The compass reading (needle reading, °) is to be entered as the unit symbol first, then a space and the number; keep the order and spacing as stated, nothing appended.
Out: ° 195
